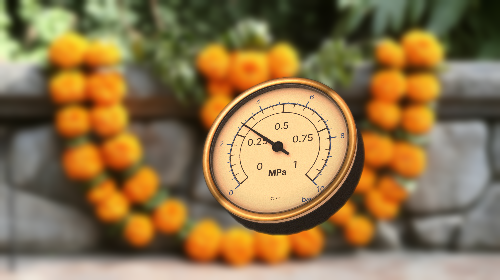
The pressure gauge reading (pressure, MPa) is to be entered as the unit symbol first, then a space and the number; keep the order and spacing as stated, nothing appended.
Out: MPa 0.3
